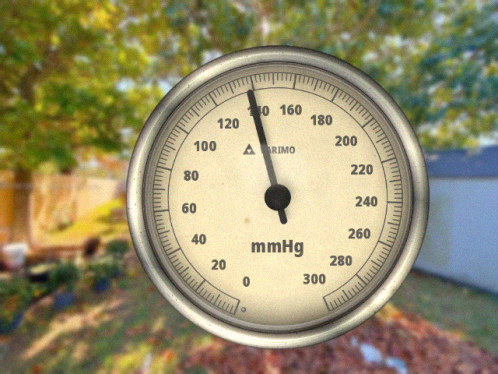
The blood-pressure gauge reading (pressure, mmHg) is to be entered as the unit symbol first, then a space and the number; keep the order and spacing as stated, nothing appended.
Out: mmHg 138
